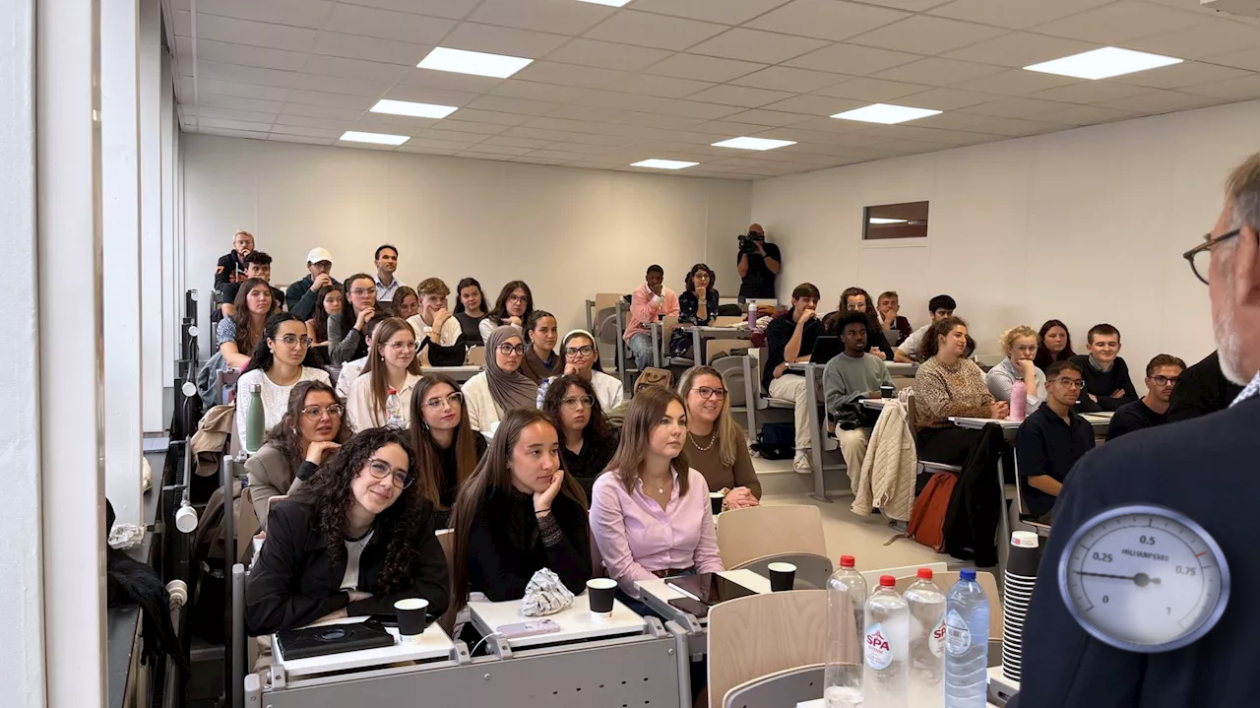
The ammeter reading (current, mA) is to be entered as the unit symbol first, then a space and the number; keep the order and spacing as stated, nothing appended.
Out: mA 0.15
